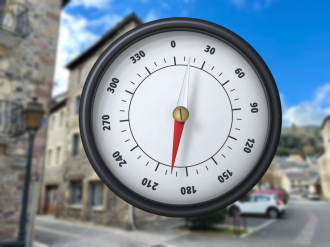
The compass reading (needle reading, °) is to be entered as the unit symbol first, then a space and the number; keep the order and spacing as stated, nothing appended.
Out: ° 195
